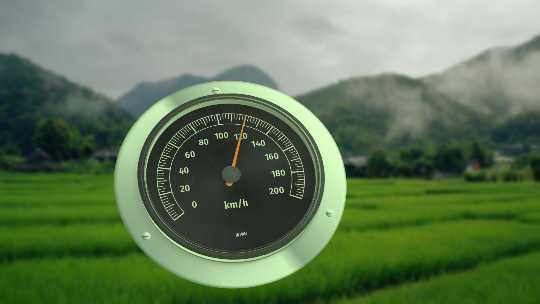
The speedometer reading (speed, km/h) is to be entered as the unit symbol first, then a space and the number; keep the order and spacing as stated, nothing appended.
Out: km/h 120
